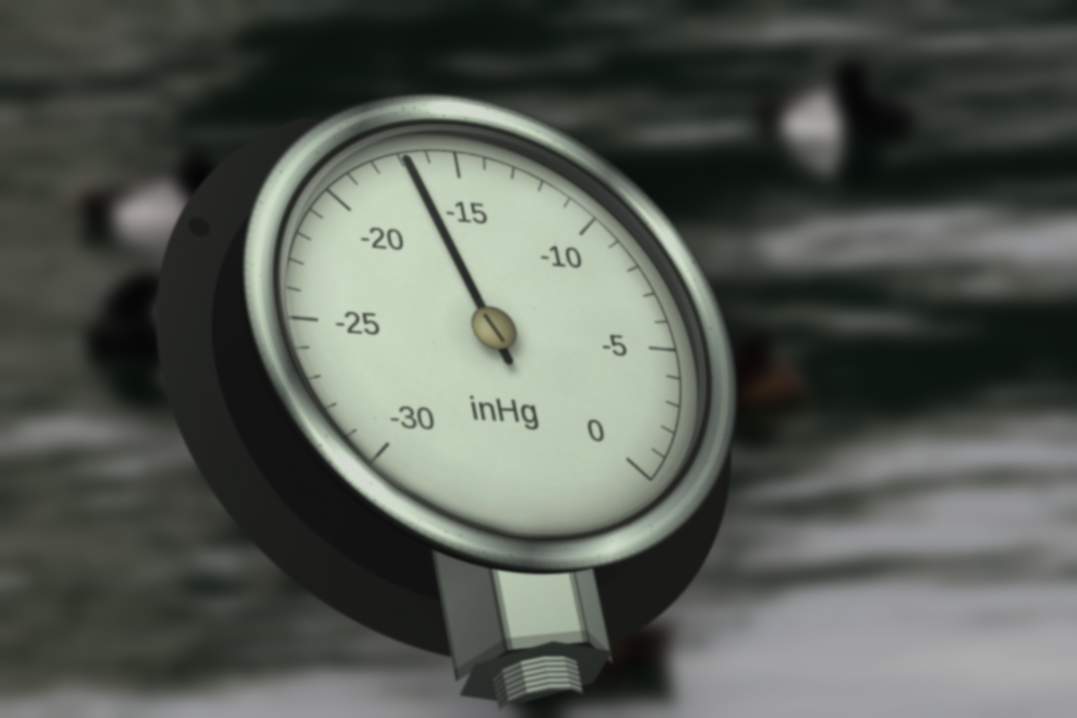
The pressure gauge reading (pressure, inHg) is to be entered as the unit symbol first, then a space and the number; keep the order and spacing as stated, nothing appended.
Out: inHg -17
